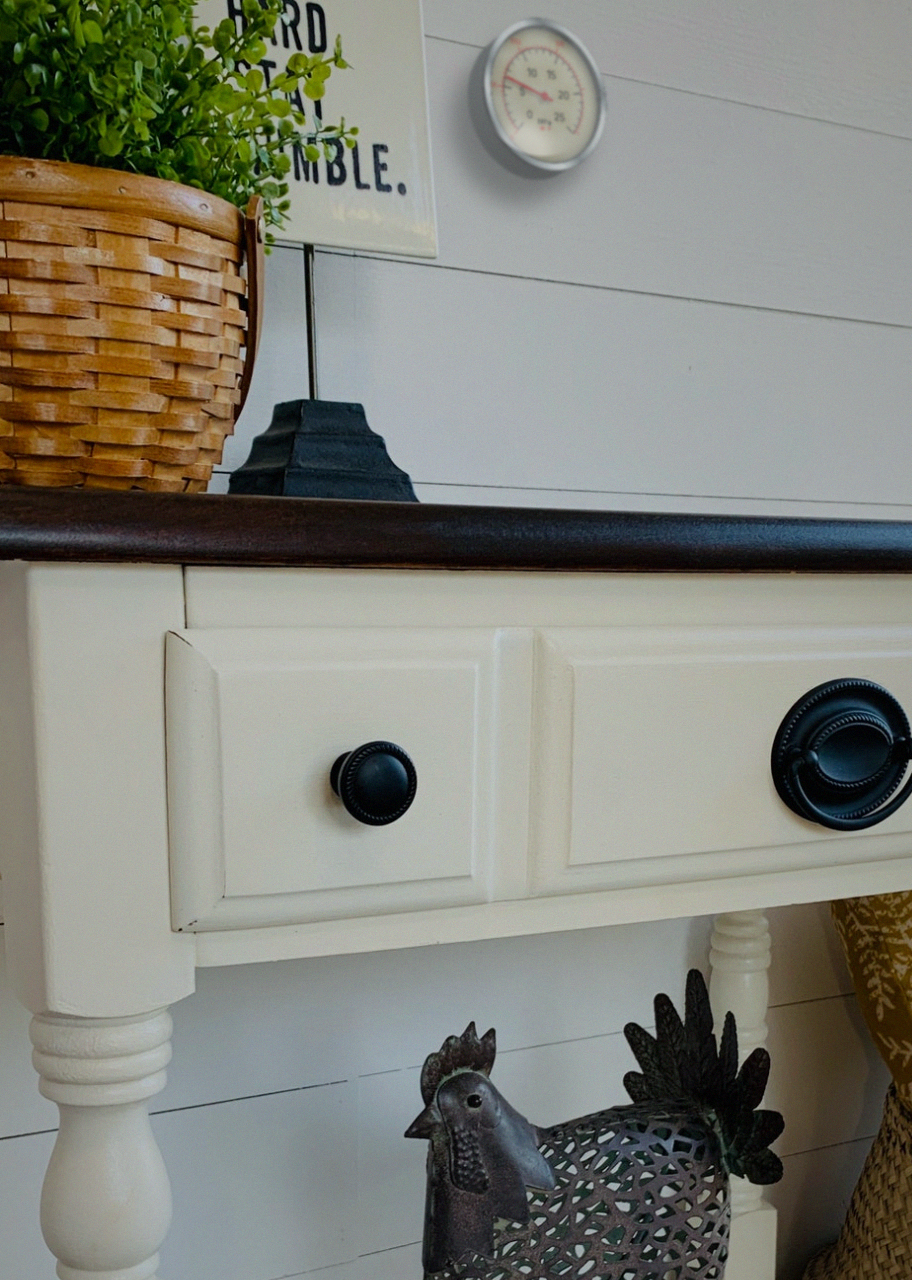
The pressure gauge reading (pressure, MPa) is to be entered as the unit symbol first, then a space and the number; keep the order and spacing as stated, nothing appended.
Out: MPa 6
